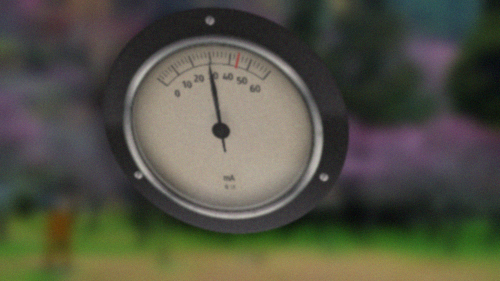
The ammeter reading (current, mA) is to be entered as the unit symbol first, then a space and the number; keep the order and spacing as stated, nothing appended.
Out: mA 30
